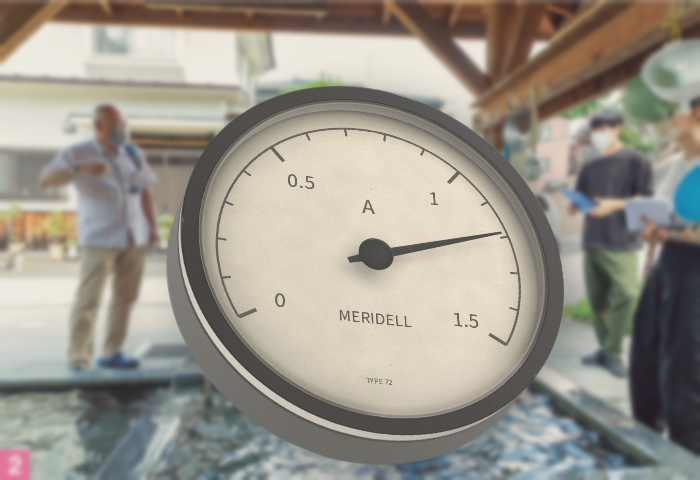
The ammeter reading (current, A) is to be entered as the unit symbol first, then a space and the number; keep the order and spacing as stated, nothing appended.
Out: A 1.2
